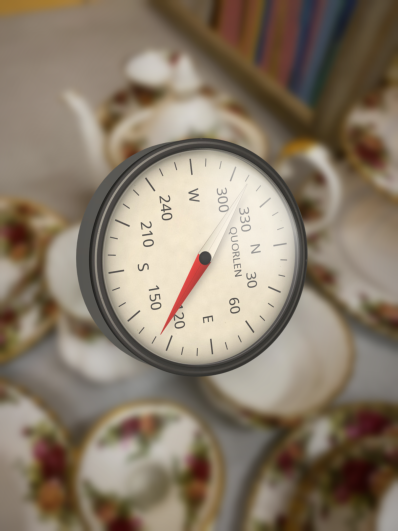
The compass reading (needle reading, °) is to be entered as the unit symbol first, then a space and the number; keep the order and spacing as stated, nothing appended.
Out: ° 130
